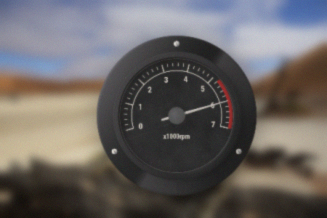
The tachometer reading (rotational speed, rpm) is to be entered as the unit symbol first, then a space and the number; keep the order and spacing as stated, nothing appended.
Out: rpm 6000
